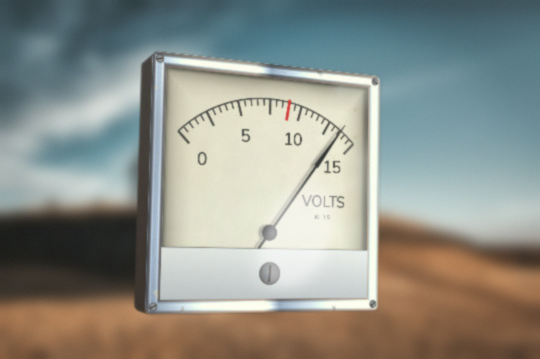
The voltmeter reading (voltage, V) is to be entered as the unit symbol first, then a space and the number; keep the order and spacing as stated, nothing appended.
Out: V 13.5
